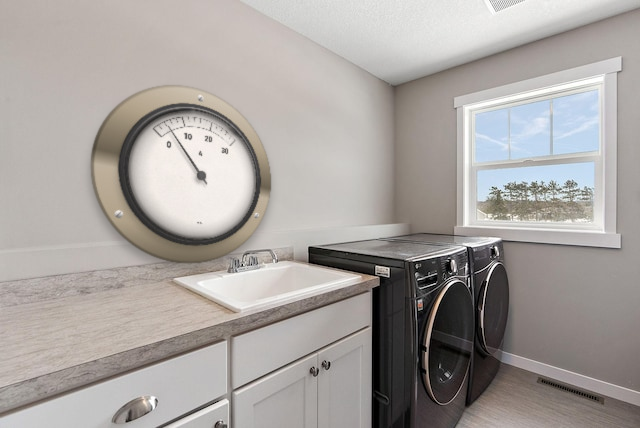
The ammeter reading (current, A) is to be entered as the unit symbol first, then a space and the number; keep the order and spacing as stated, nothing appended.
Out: A 4
